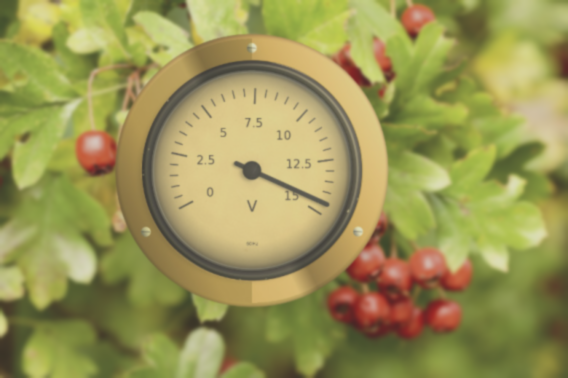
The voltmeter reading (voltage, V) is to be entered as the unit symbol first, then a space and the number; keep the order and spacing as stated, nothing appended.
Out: V 14.5
